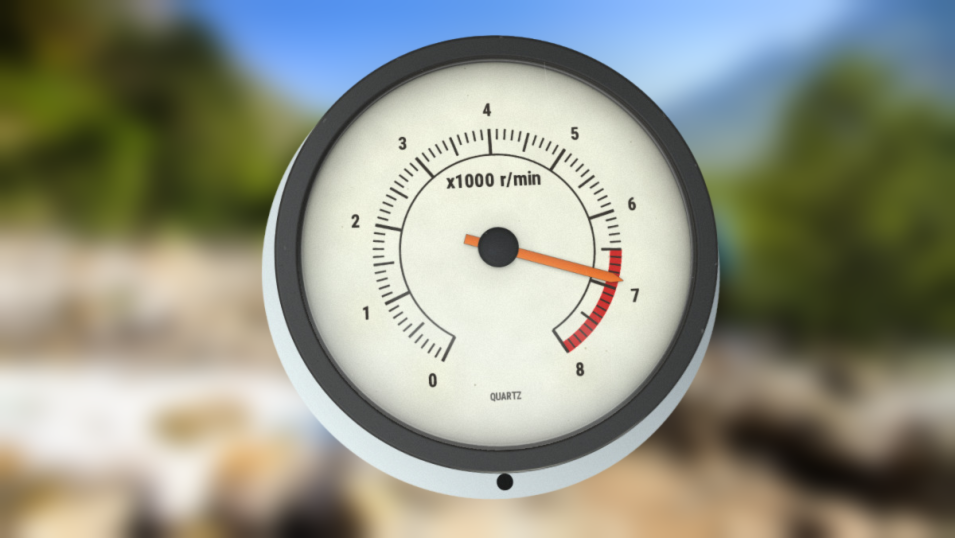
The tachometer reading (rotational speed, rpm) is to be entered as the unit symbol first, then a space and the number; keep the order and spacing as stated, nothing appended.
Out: rpm 6900
